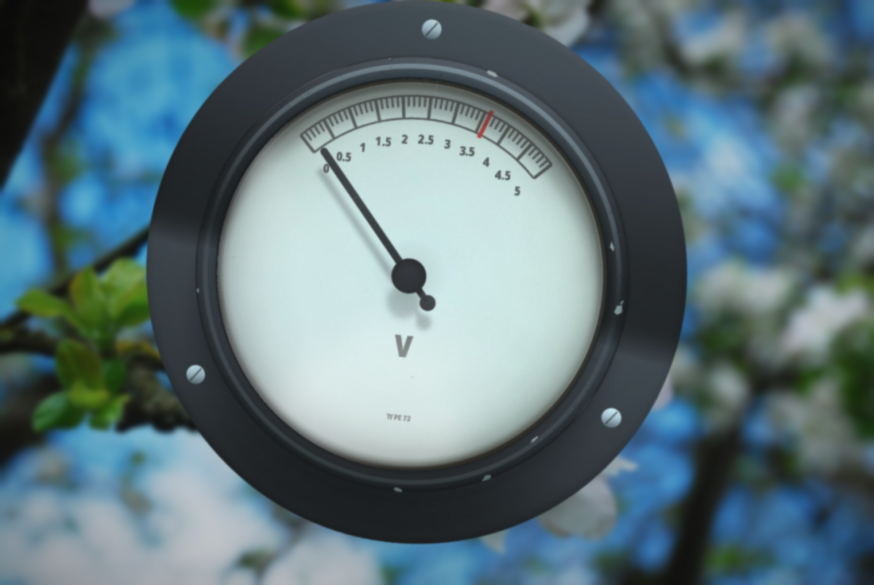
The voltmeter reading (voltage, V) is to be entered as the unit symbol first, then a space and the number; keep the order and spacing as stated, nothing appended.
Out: V 0.2
